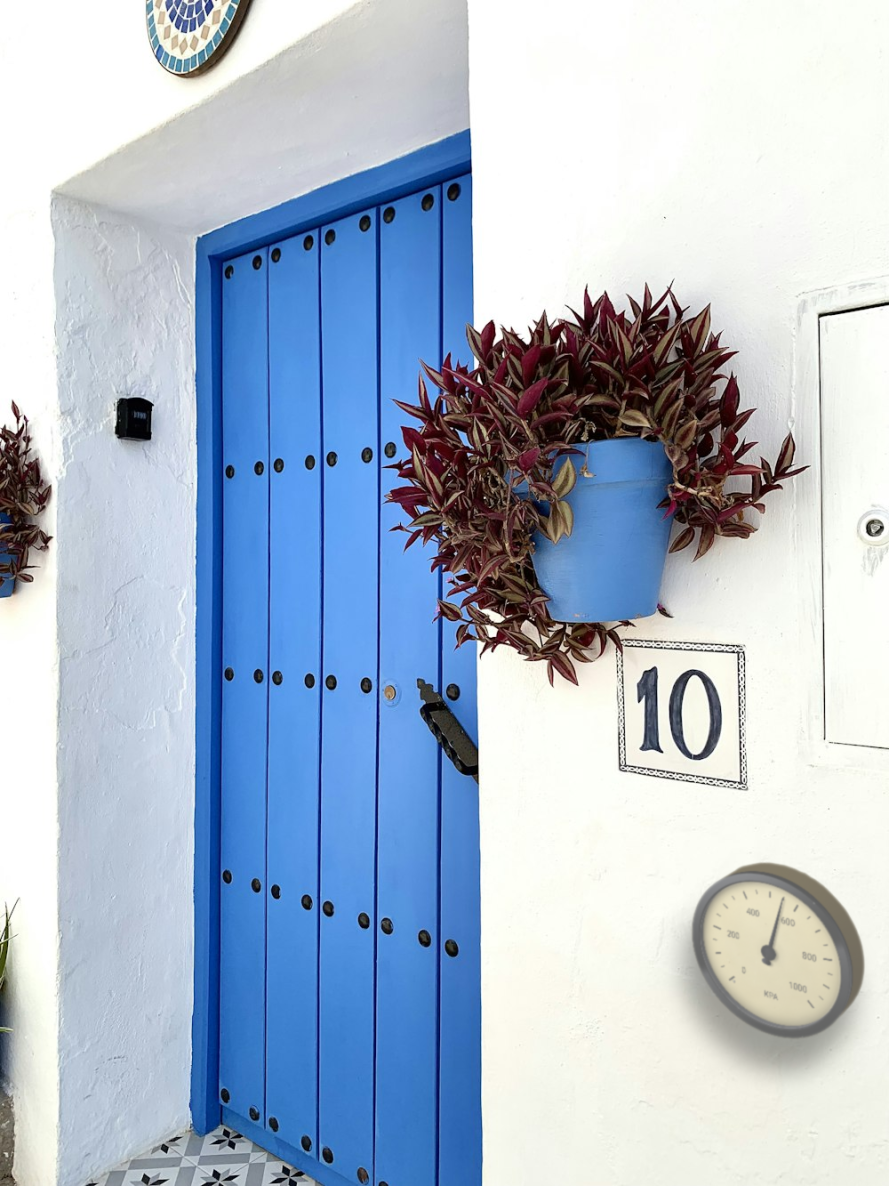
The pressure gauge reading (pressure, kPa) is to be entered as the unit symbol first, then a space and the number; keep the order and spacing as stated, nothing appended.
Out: kPa 550
